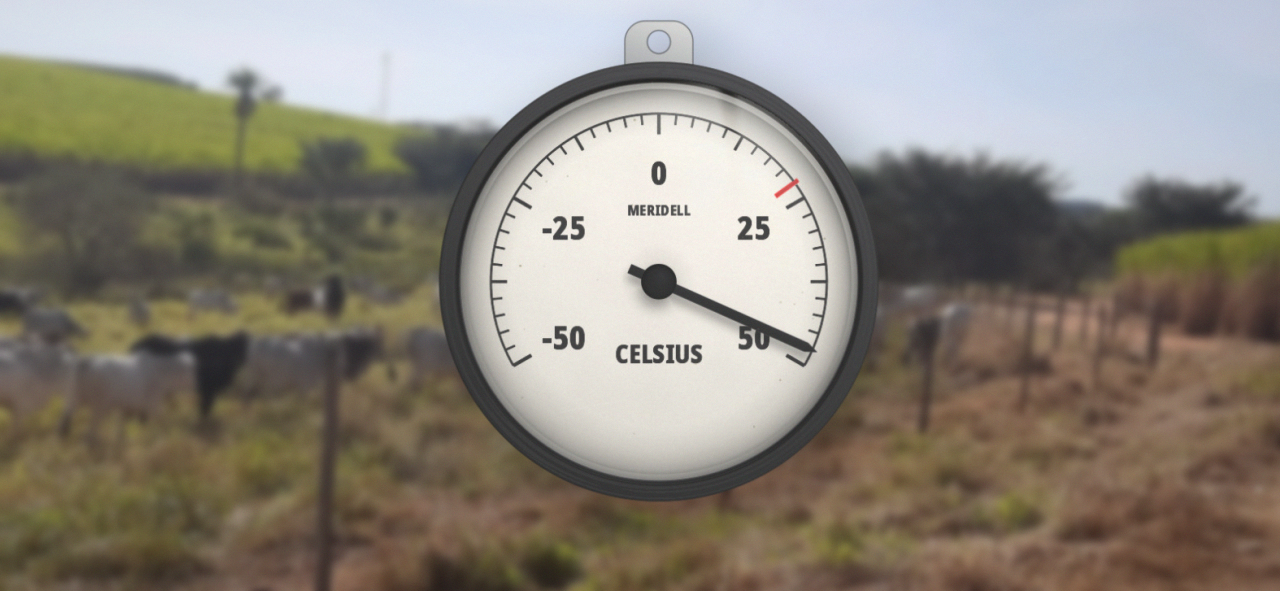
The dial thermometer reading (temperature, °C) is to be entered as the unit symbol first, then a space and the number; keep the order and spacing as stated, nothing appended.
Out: °C 47.5
